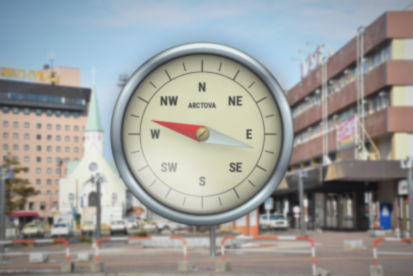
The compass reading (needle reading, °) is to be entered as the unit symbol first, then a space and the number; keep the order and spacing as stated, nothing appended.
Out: ° 285
